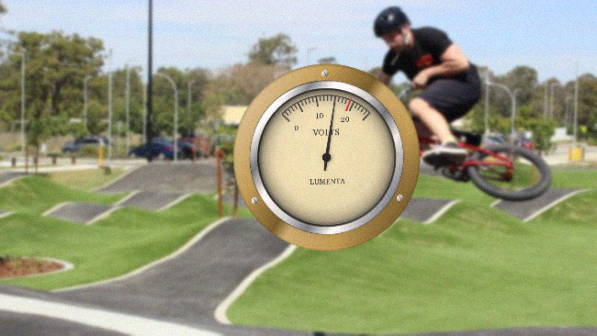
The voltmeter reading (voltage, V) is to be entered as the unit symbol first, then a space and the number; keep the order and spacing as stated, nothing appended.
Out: V 15
